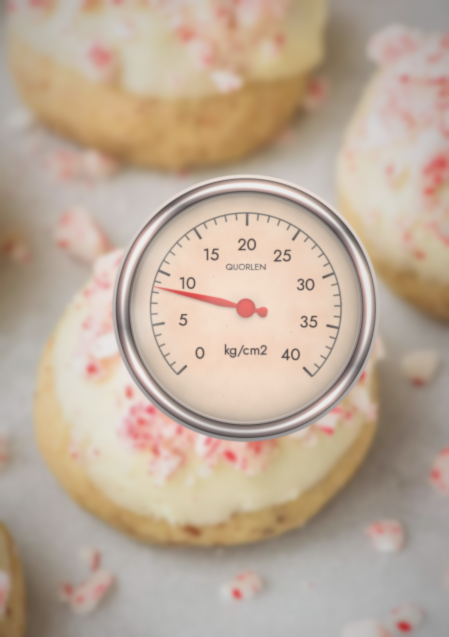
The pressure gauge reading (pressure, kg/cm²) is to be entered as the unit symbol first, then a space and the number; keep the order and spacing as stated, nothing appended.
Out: kg/cm² 8.5
